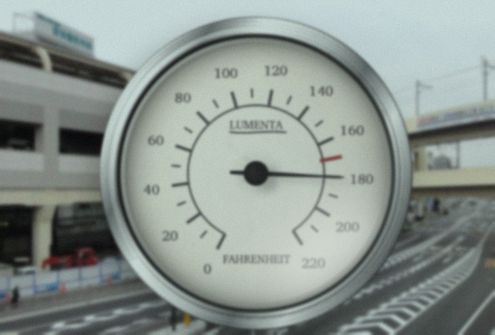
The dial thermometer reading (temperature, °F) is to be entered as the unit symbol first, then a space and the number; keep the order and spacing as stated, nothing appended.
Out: °F 180
